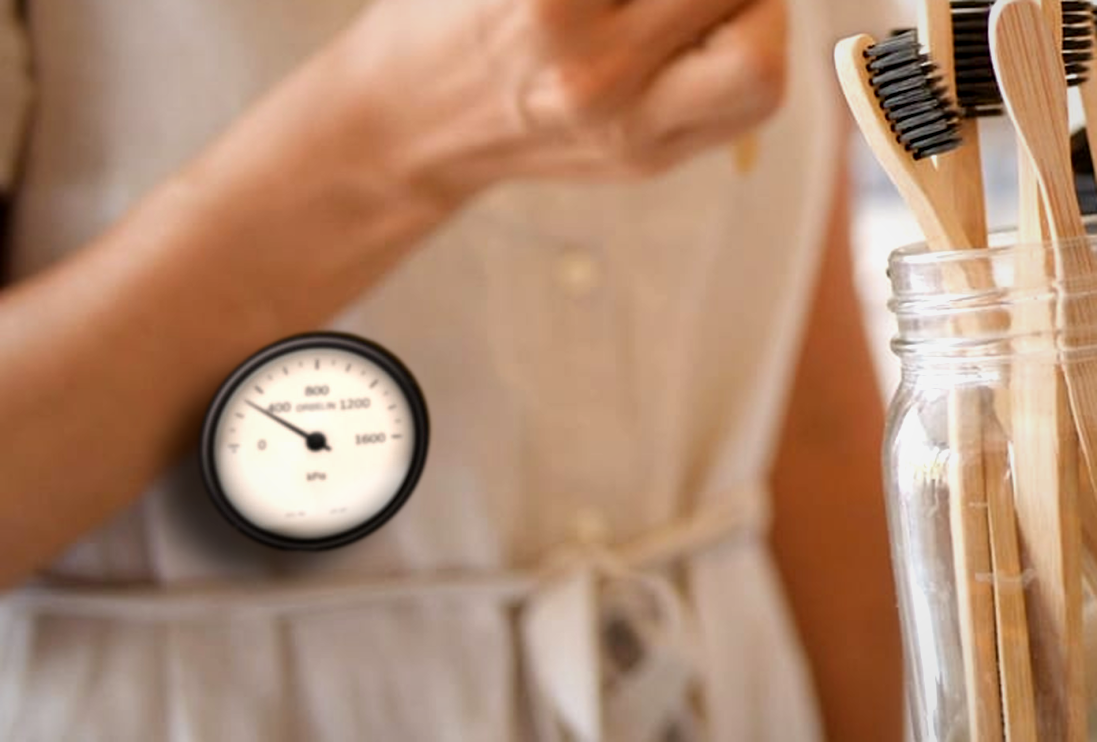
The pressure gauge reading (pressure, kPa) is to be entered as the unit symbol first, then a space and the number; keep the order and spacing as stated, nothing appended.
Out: kPa 300
